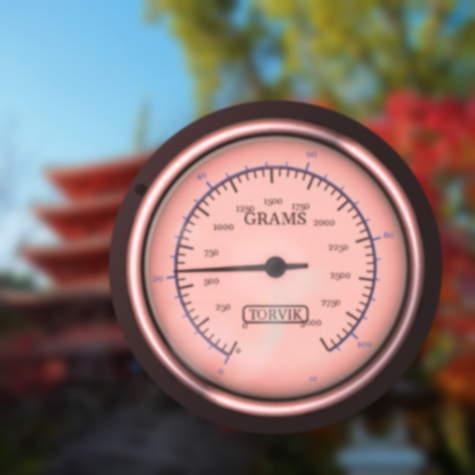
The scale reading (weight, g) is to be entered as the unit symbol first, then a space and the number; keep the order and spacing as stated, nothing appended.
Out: g 600
